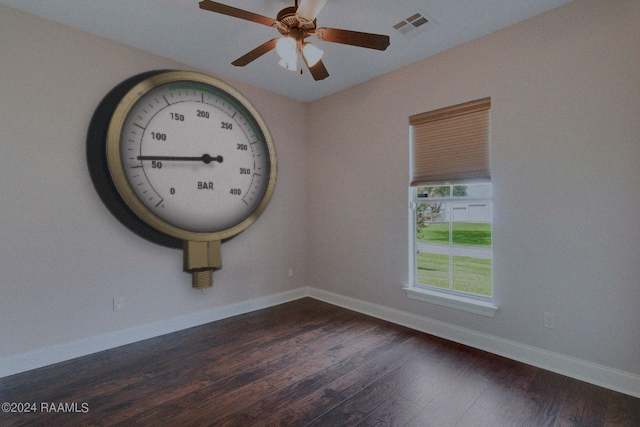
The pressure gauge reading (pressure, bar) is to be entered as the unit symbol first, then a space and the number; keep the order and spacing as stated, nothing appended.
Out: bar 60
